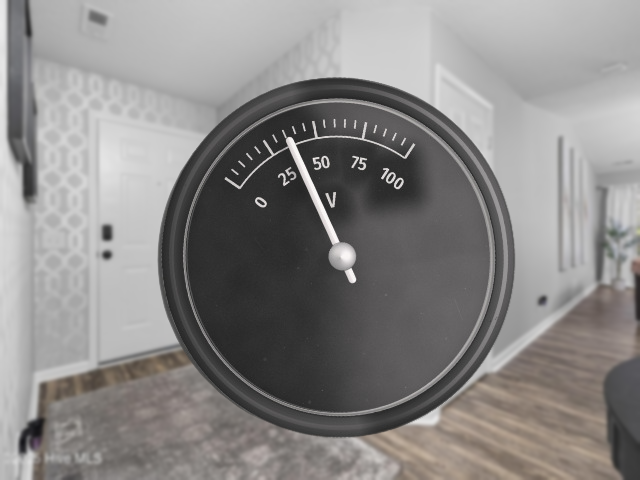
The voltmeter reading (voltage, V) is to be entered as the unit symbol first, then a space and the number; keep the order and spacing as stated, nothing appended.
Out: V 35
